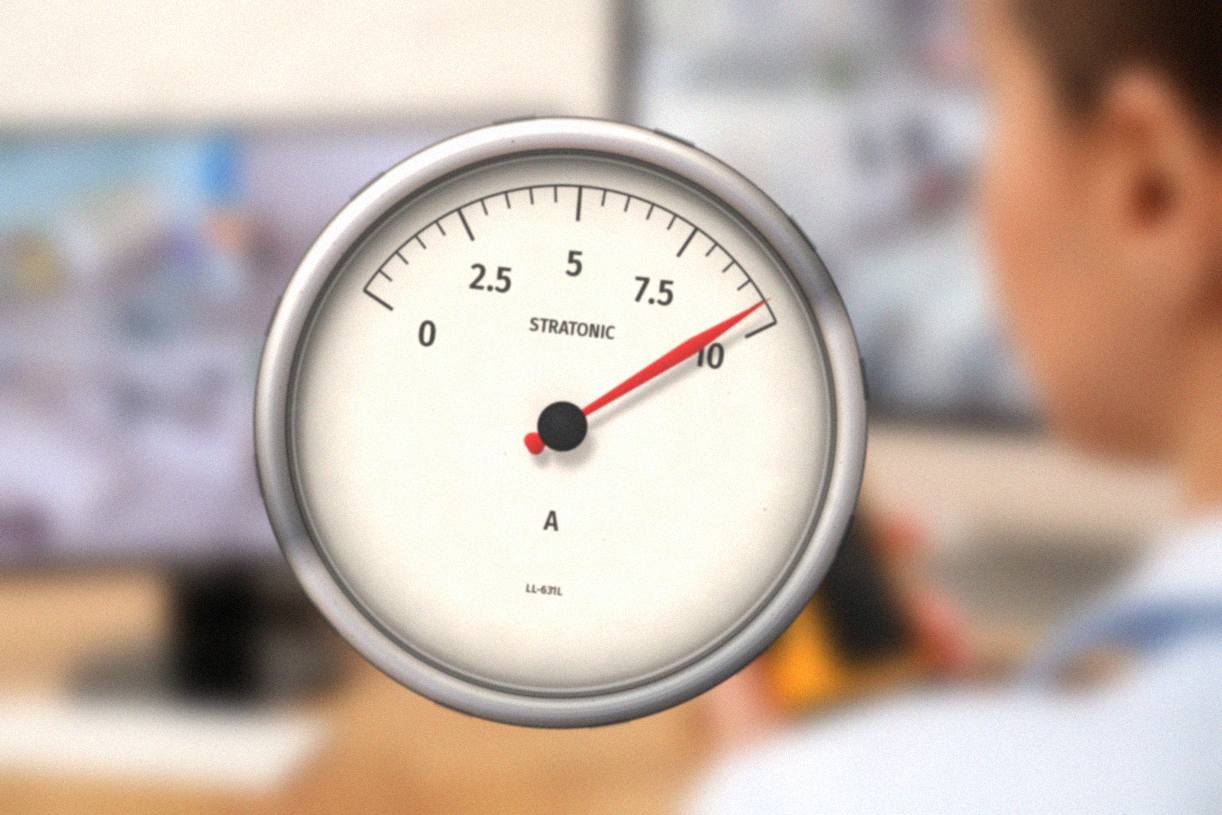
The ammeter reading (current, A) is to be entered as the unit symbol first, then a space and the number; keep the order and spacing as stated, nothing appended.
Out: A 9.5
